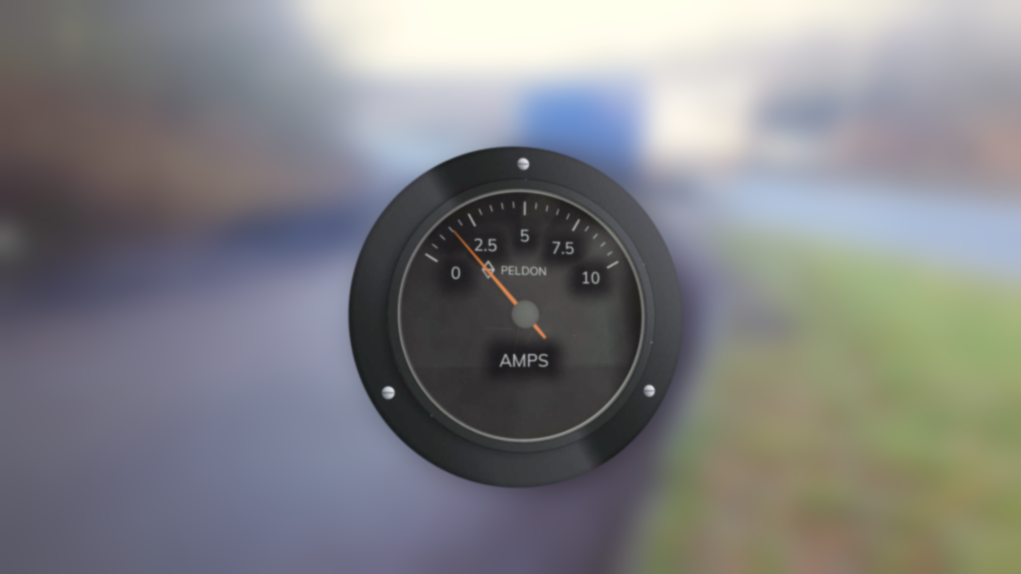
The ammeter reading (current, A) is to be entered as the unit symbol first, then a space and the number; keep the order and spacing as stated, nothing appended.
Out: A 1.5
